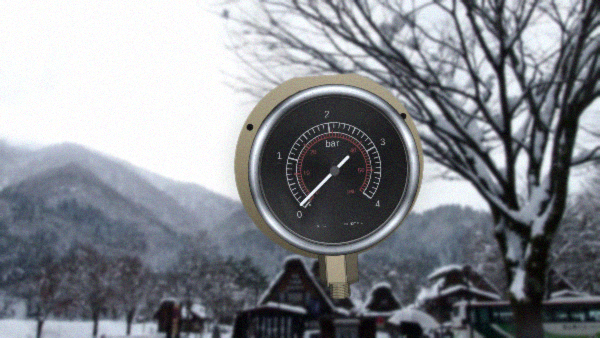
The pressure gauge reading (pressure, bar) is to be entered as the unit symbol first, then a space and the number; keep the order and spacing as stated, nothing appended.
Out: bar 0.1
